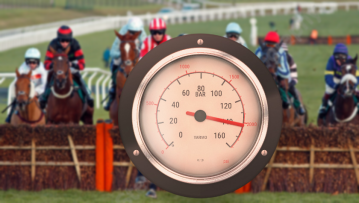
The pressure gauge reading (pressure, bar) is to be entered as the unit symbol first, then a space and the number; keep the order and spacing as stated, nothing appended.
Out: bar 140
